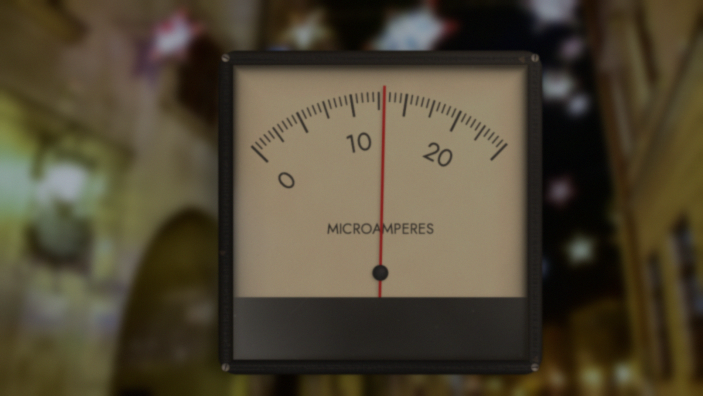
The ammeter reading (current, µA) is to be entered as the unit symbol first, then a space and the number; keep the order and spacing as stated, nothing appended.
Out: µA 13
